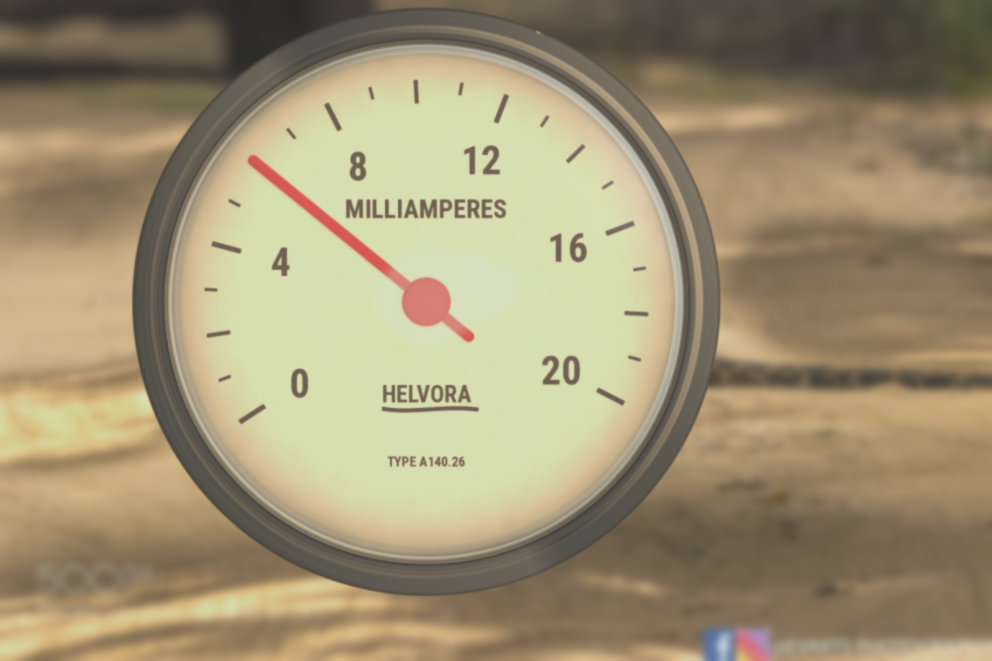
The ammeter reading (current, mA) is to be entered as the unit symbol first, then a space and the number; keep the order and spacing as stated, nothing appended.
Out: mA 6
